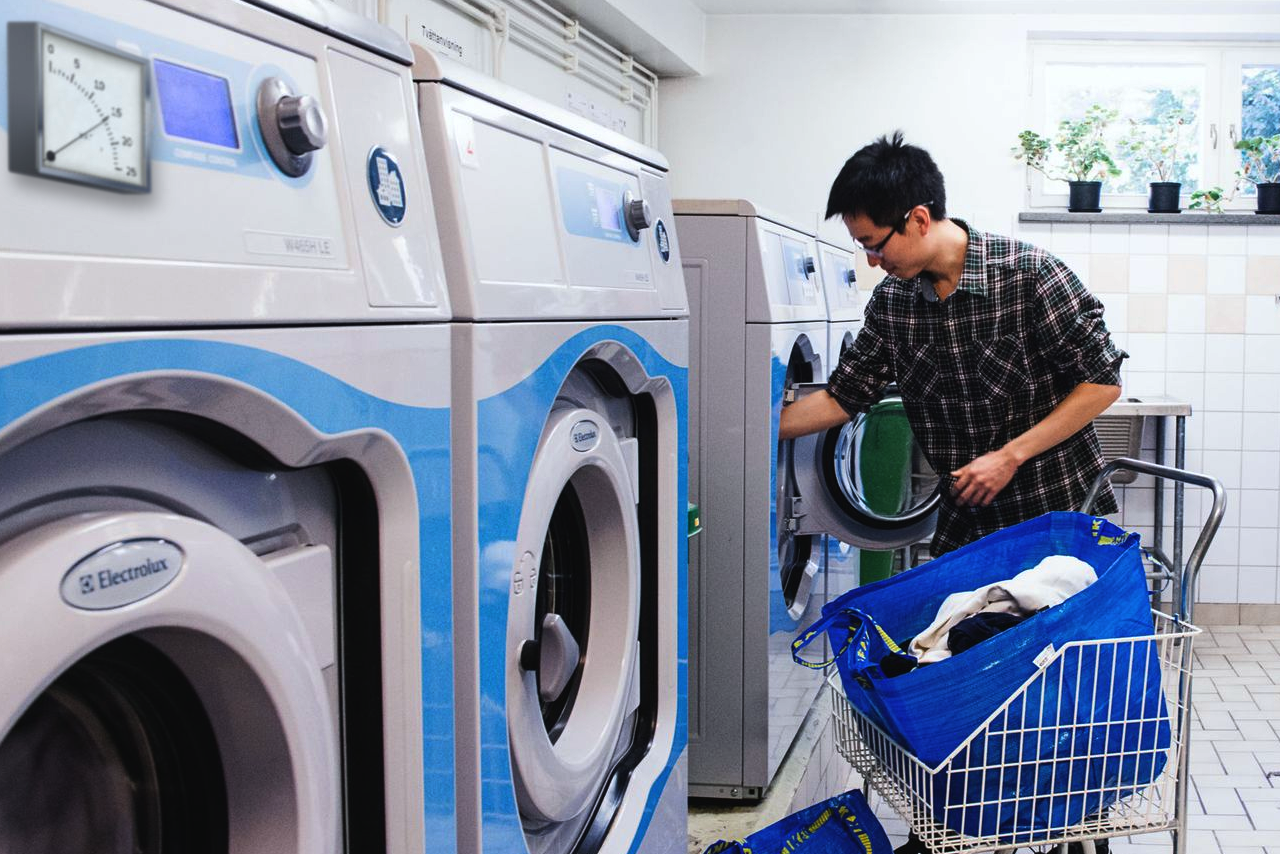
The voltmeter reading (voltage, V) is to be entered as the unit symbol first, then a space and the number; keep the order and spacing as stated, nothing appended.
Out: V 15
